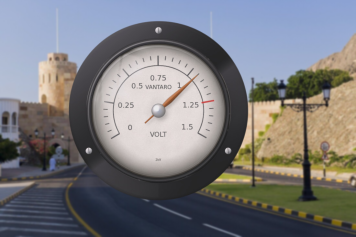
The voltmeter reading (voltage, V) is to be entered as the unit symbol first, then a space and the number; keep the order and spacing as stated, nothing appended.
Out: V 1.05
